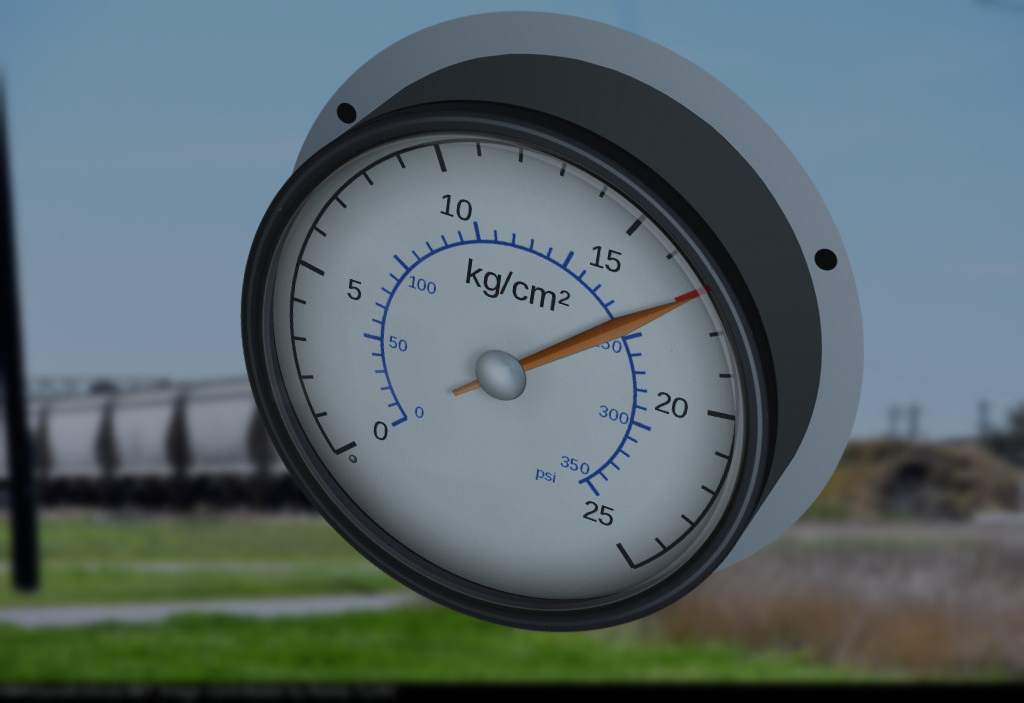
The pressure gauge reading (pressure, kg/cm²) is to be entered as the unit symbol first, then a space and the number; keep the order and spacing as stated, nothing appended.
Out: kg/cm² 17
